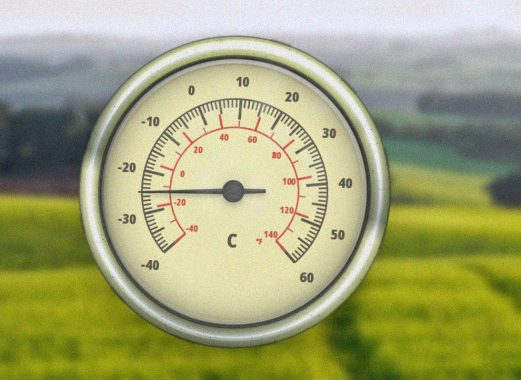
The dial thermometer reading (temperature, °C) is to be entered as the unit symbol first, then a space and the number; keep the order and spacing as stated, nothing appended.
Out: °C -25
